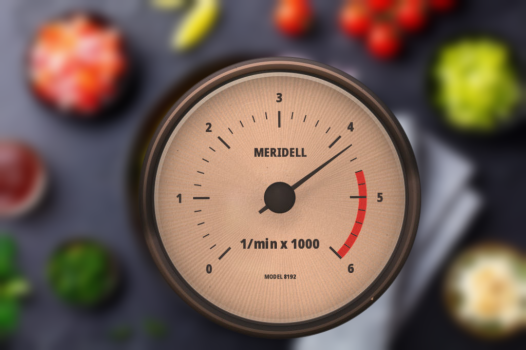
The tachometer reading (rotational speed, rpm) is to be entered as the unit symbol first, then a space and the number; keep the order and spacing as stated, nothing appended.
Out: rpm 4200
